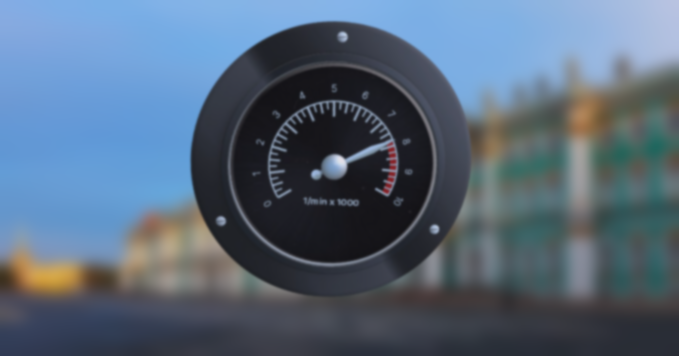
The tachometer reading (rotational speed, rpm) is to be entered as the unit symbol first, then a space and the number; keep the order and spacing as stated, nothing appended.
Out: rpm 7750
